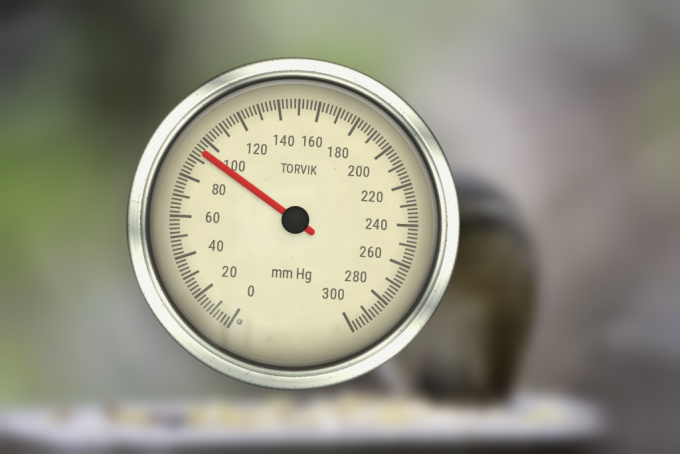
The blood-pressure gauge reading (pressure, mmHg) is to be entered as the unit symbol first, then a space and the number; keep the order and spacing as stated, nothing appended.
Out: mmHg 94
